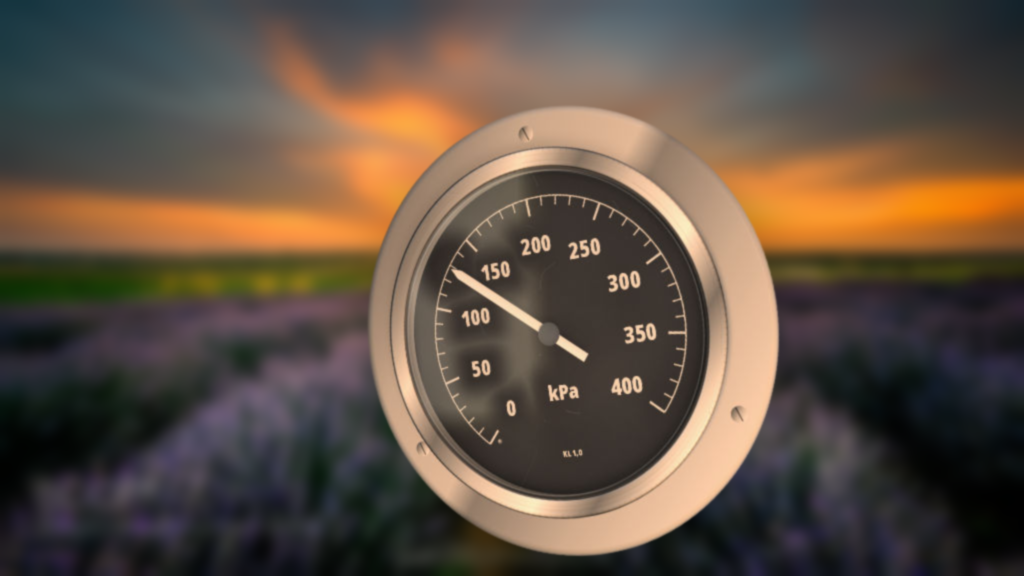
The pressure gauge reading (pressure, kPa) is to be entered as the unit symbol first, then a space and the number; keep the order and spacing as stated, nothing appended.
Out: kPa 130
